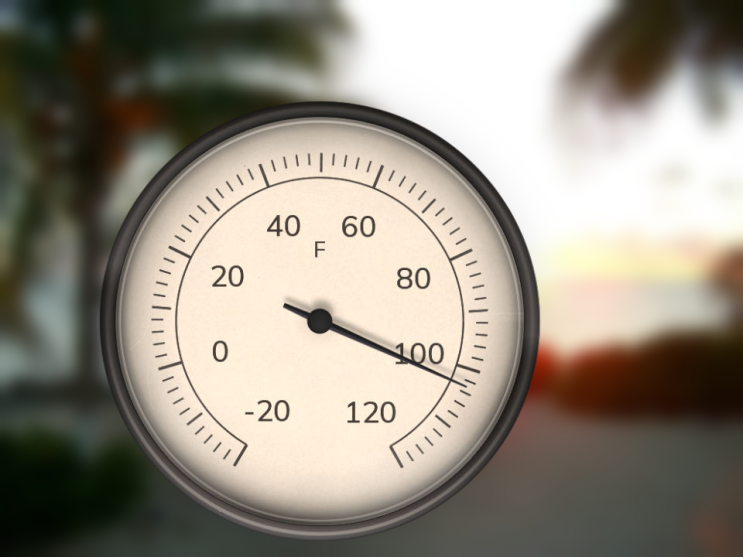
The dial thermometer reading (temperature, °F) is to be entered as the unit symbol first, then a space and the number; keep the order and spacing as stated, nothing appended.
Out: °F 103
